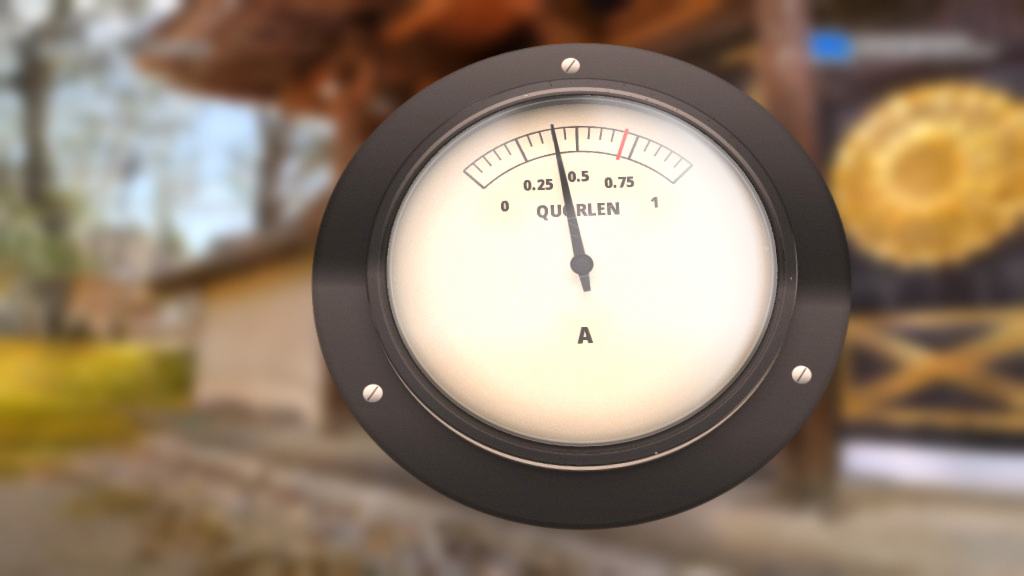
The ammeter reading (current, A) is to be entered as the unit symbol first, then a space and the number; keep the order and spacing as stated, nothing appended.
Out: A 0.4
